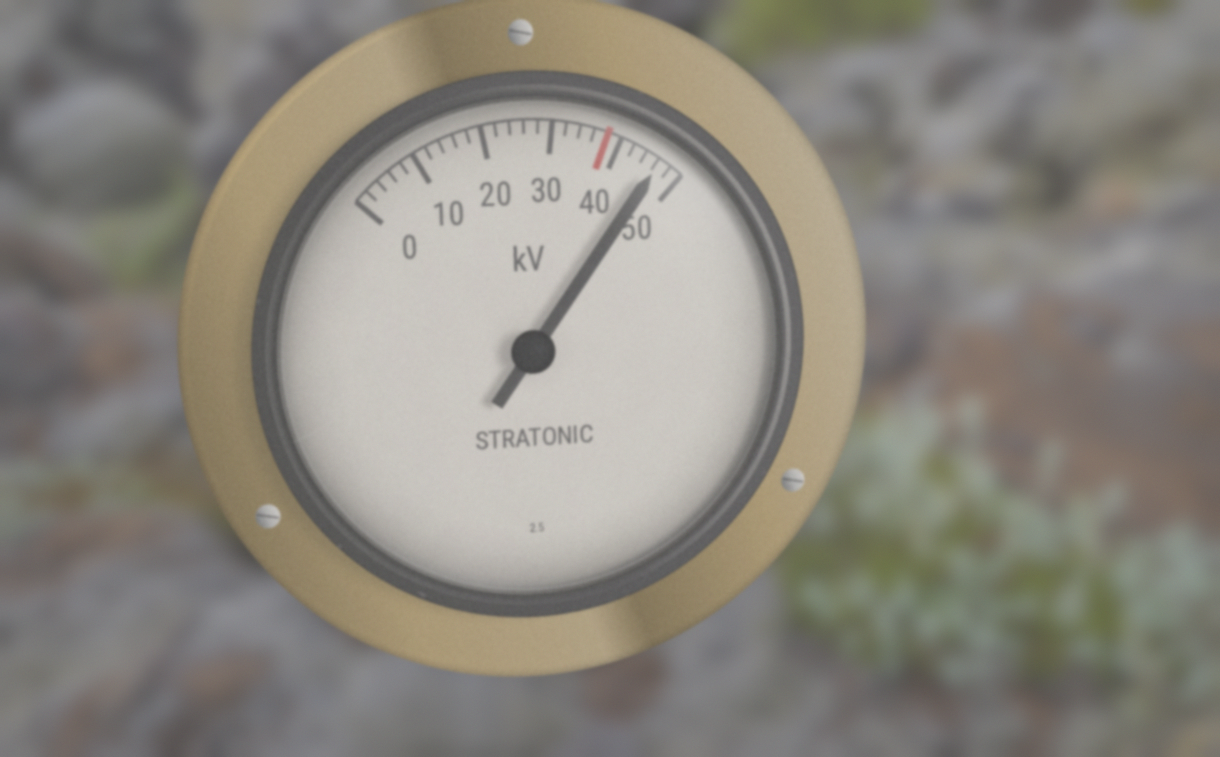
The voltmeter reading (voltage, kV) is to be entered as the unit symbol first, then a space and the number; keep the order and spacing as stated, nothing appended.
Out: kV 46
